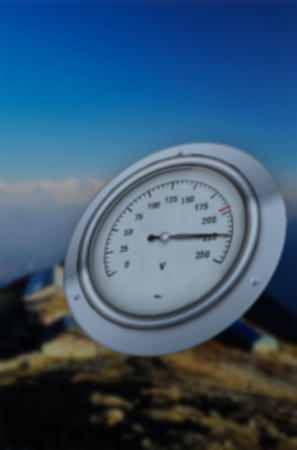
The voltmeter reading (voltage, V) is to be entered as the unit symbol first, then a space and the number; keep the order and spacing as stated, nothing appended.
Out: V 225
